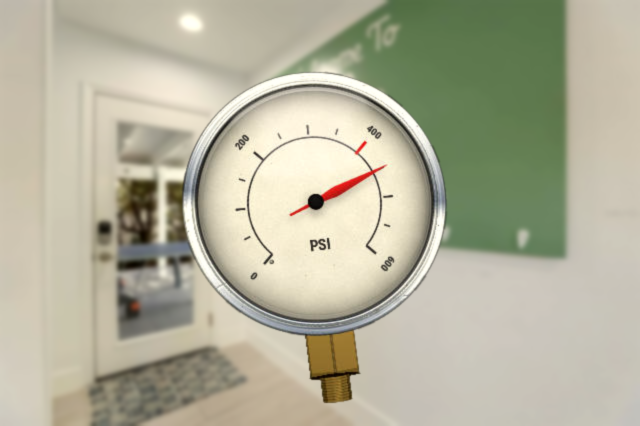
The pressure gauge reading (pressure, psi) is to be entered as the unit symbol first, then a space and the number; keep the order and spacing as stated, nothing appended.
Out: psi 450
